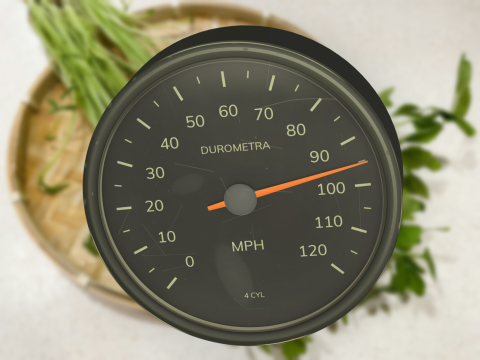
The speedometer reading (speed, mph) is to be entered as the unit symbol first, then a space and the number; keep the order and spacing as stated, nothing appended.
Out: mph 95
